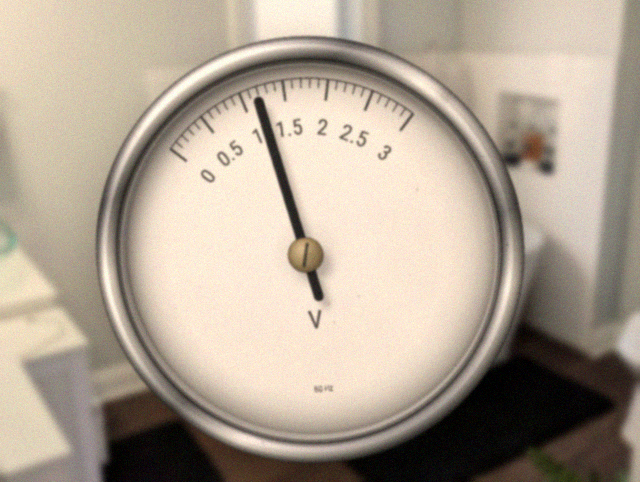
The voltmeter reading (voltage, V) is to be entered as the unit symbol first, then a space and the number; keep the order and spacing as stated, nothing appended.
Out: V 1.2
